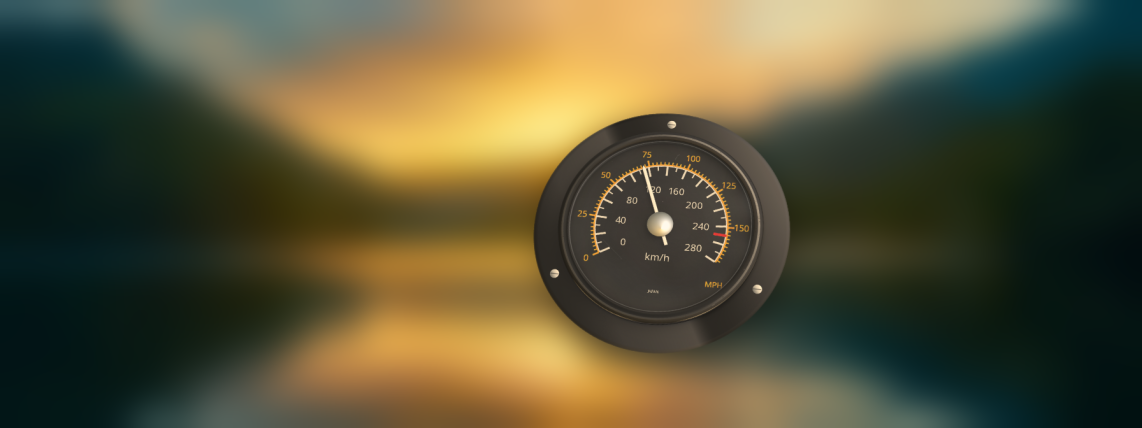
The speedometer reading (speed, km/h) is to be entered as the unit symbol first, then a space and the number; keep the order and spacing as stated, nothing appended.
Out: km/h 115
